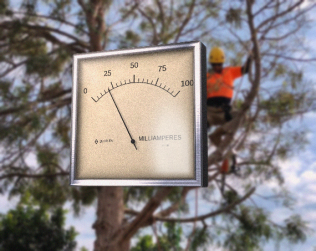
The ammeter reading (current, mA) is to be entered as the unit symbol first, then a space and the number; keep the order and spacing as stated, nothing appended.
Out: mA 20
